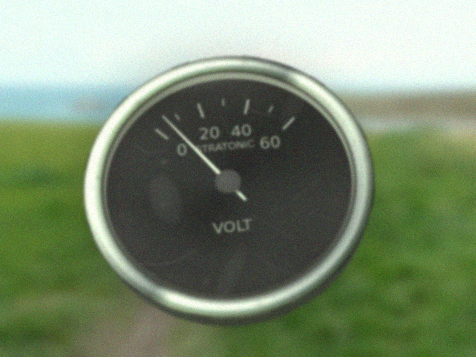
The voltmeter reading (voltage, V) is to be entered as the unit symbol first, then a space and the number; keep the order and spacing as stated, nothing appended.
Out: V 5
